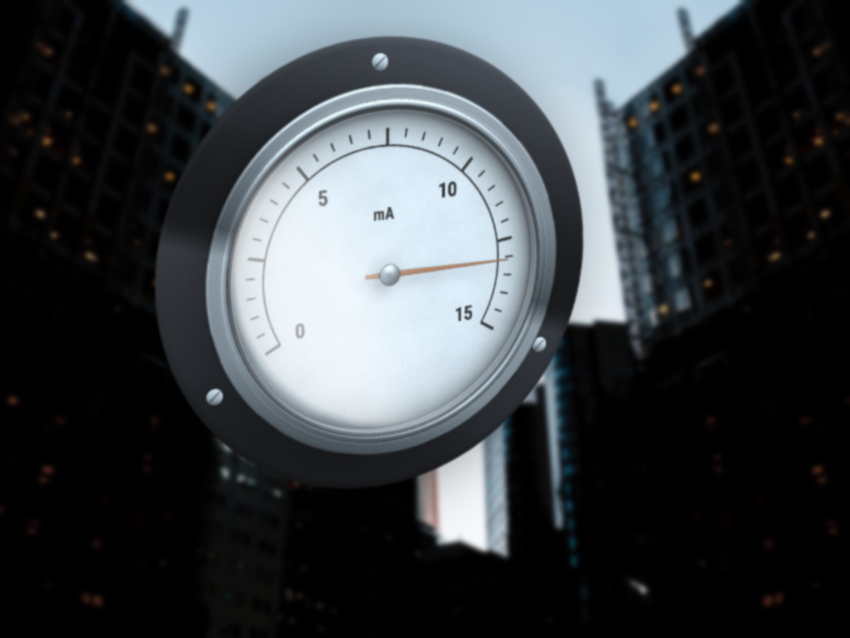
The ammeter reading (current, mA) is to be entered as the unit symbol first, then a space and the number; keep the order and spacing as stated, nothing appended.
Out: mA 13
